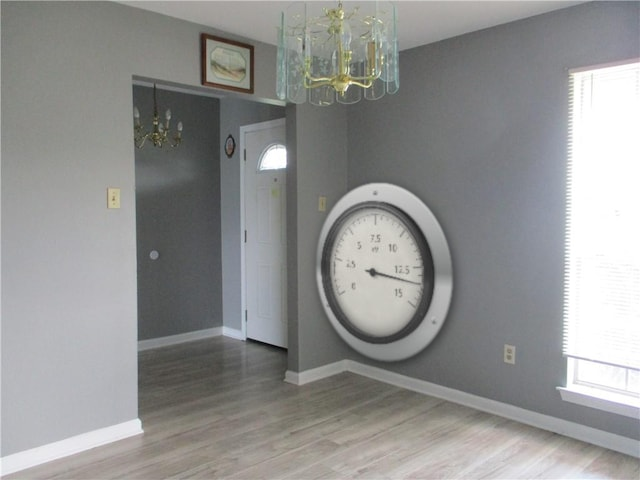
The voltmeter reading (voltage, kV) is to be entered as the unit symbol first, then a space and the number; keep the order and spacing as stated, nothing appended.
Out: kV 13.5
